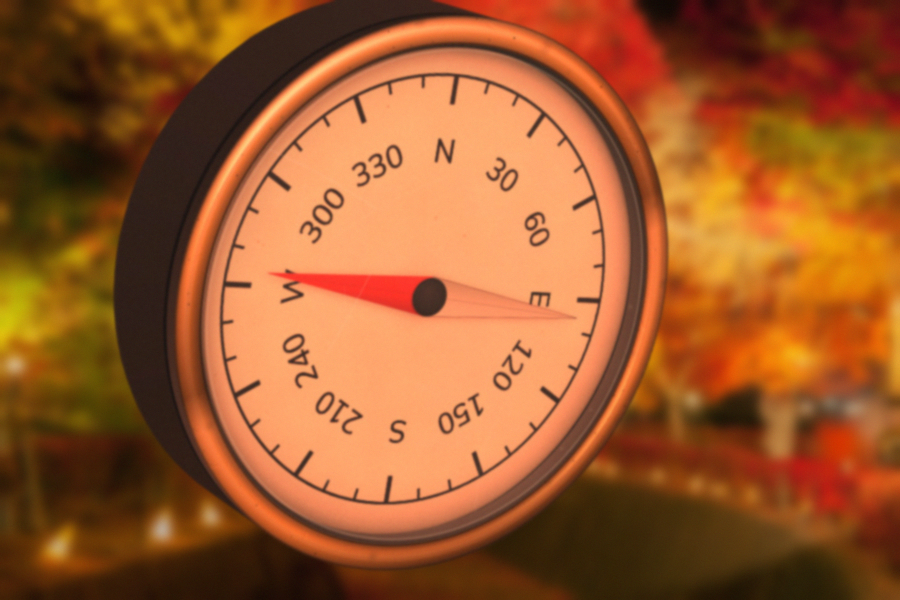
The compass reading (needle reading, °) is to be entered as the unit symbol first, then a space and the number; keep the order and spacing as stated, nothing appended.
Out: ° 275
